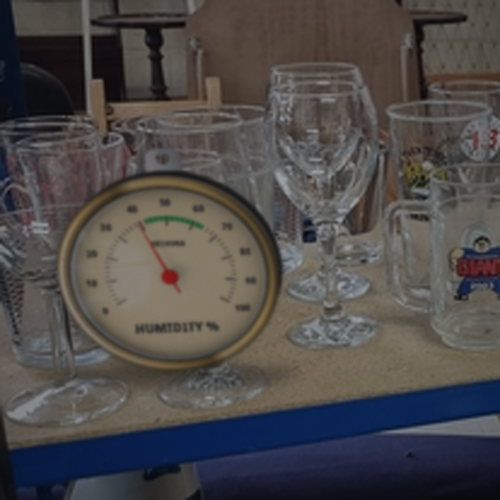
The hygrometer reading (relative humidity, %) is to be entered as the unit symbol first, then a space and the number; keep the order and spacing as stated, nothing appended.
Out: % 40
